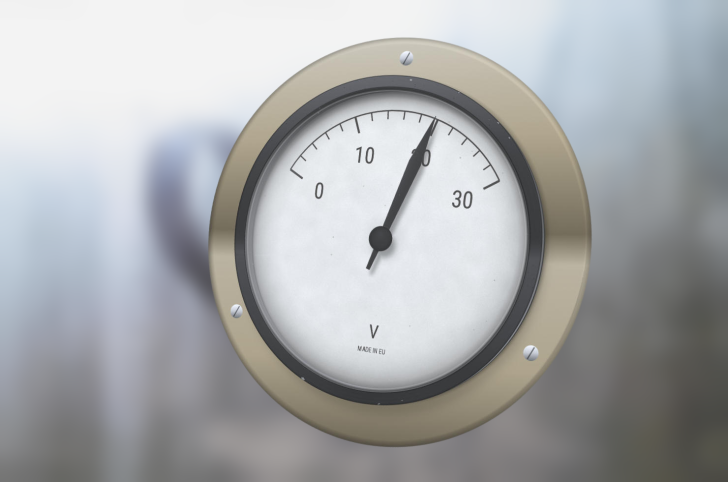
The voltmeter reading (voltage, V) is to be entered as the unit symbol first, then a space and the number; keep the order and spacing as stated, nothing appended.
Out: V 20
